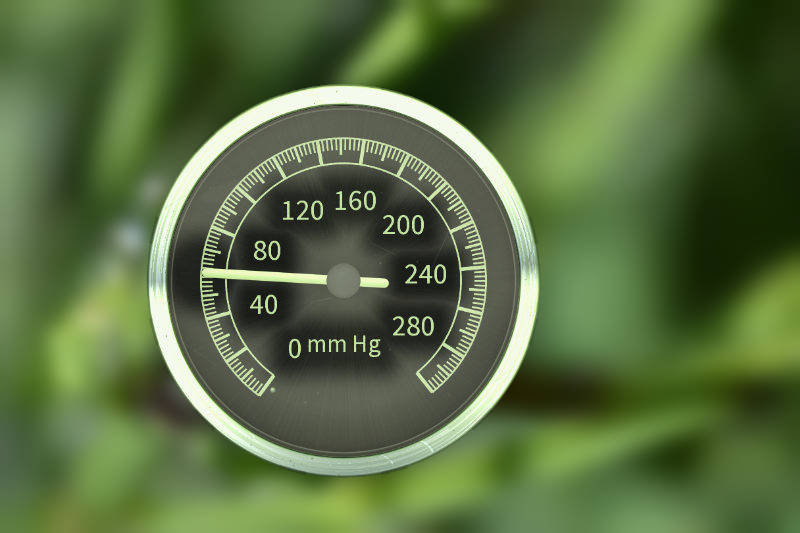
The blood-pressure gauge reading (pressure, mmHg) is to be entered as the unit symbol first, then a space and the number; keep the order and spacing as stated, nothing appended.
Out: mmHg 60
